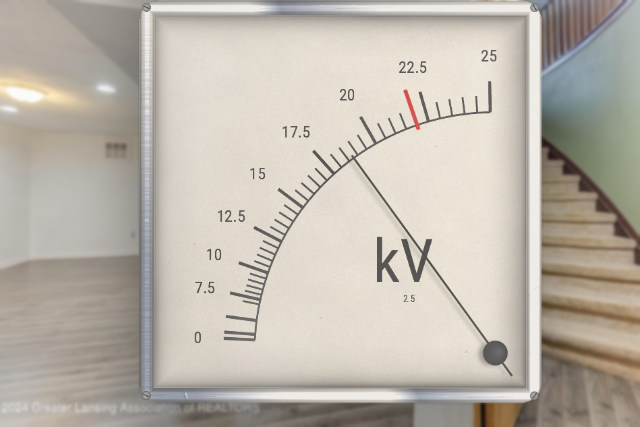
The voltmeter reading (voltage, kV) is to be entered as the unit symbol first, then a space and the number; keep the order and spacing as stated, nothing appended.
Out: kV 18.75
